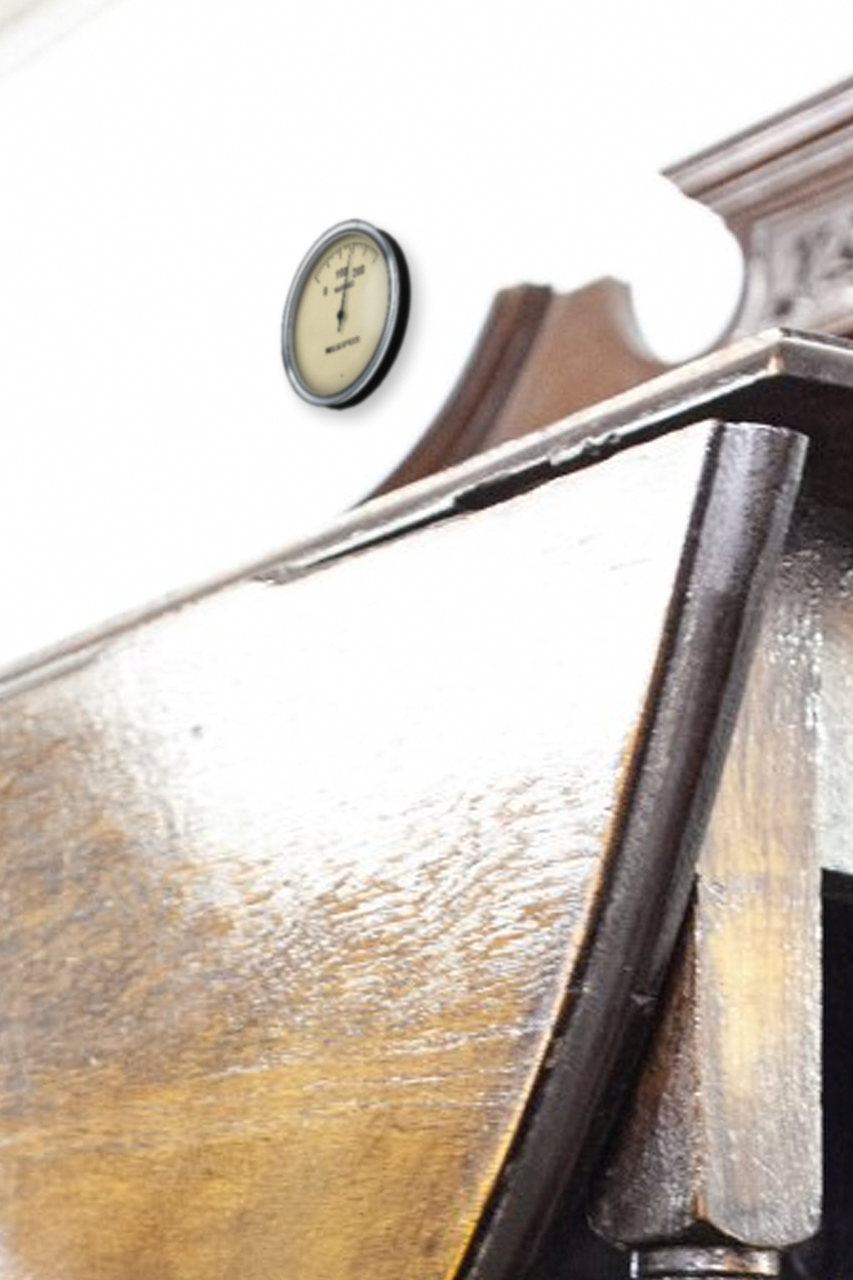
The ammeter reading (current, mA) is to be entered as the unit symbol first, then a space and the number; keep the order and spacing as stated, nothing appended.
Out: mA 150
